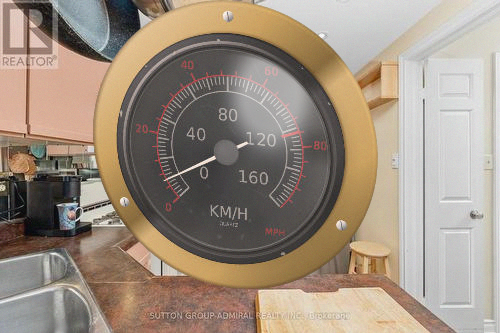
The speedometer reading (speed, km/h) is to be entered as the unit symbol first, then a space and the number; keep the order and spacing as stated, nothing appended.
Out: km/h 10
